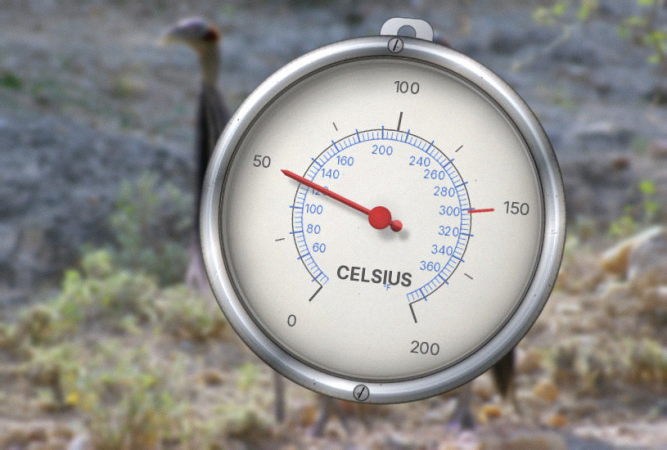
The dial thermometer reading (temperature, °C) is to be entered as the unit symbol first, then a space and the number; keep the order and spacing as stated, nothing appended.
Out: °C 50
